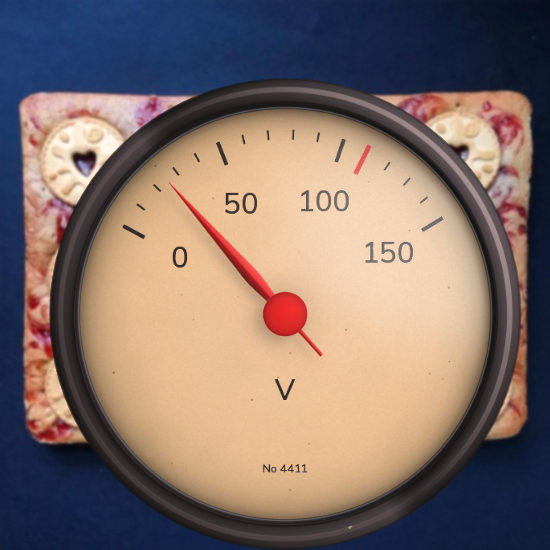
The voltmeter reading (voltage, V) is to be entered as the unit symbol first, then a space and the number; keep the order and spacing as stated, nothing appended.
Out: V 25
